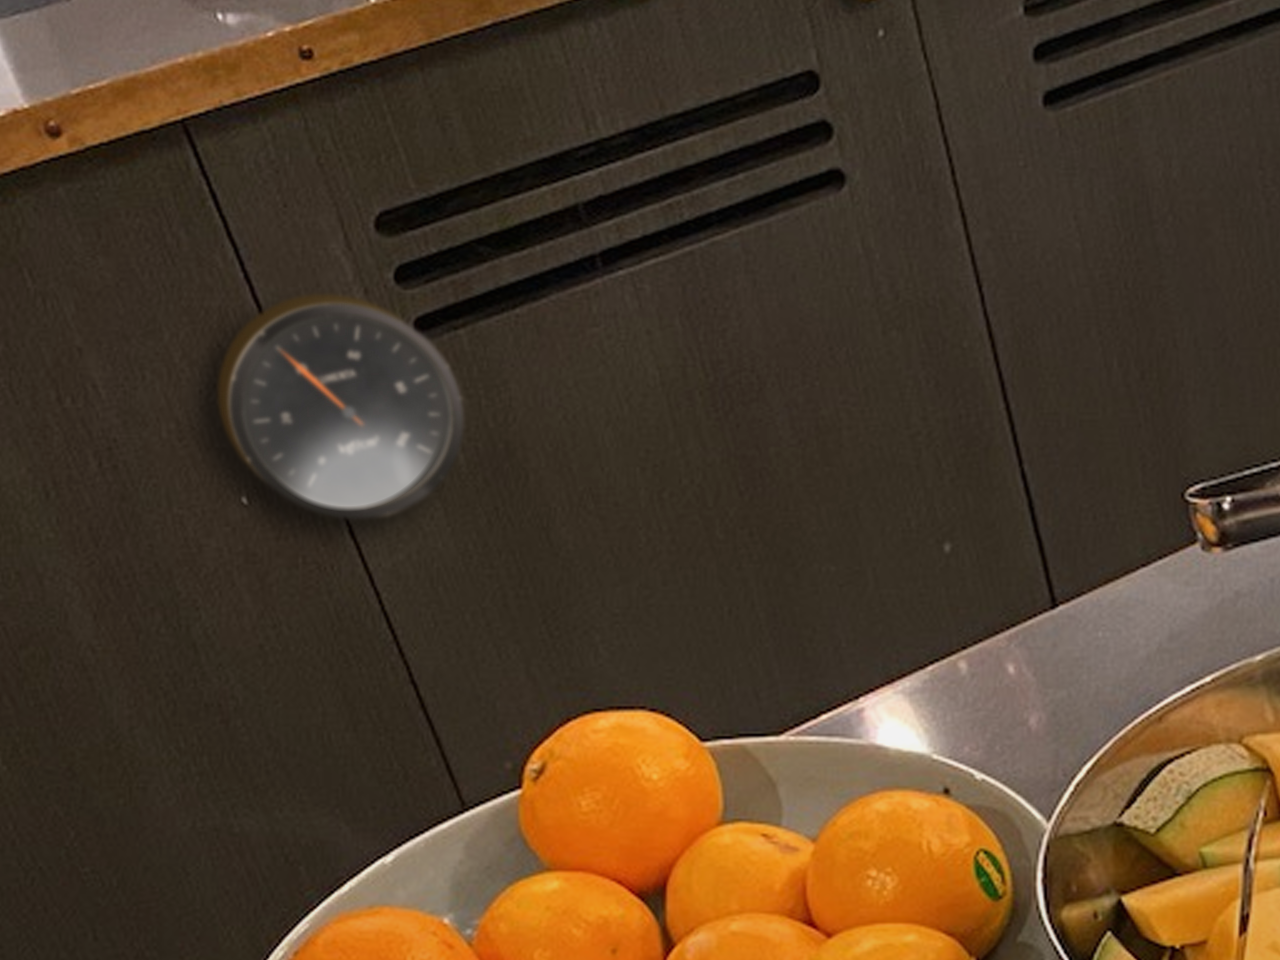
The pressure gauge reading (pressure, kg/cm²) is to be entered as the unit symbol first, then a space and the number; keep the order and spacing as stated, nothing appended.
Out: kg/cm² 40
